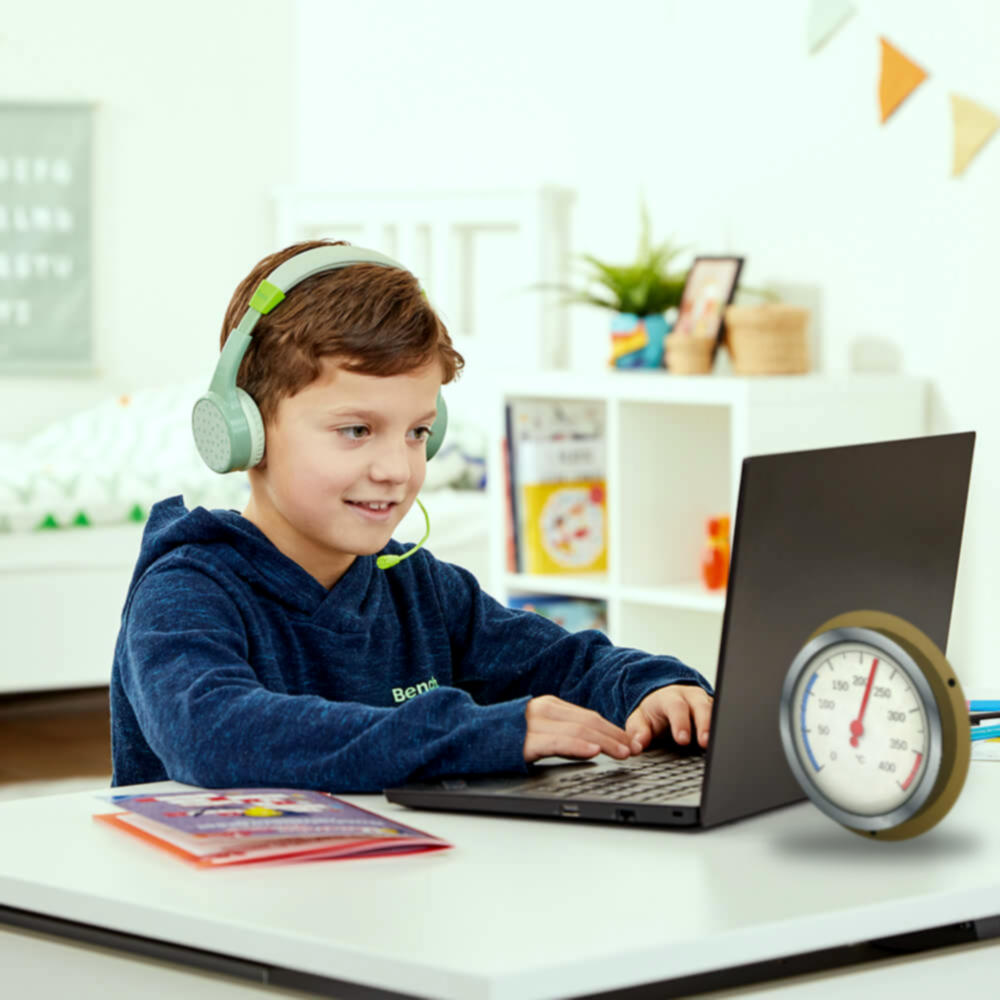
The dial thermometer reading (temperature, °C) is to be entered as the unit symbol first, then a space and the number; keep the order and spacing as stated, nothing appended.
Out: °C 225
